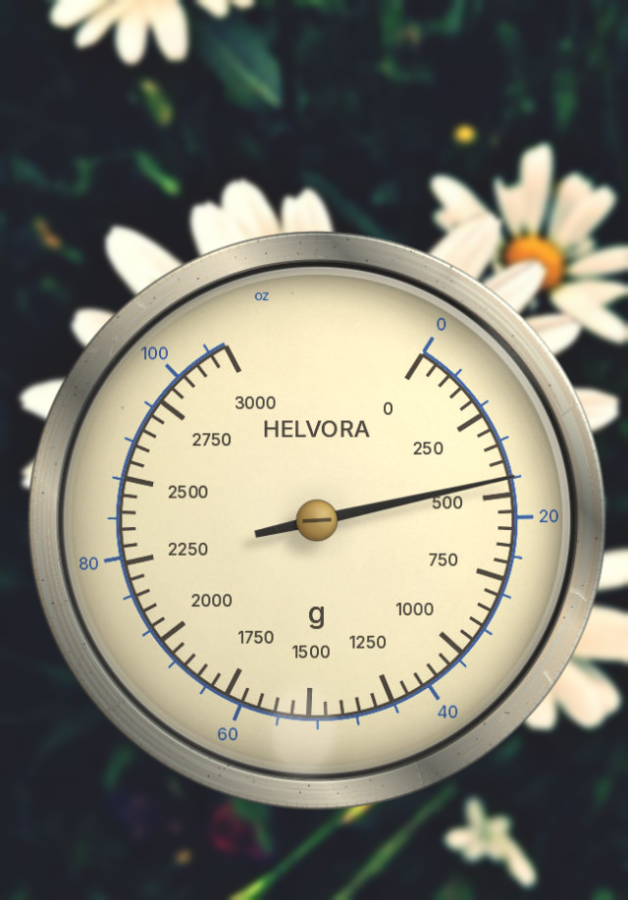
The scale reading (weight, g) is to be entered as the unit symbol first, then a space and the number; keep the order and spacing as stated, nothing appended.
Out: g 450
